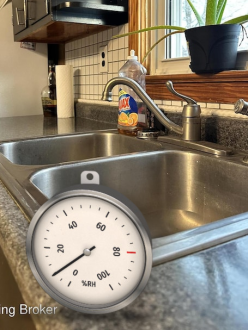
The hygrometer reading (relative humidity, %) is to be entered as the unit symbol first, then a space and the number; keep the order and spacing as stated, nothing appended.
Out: % 8
